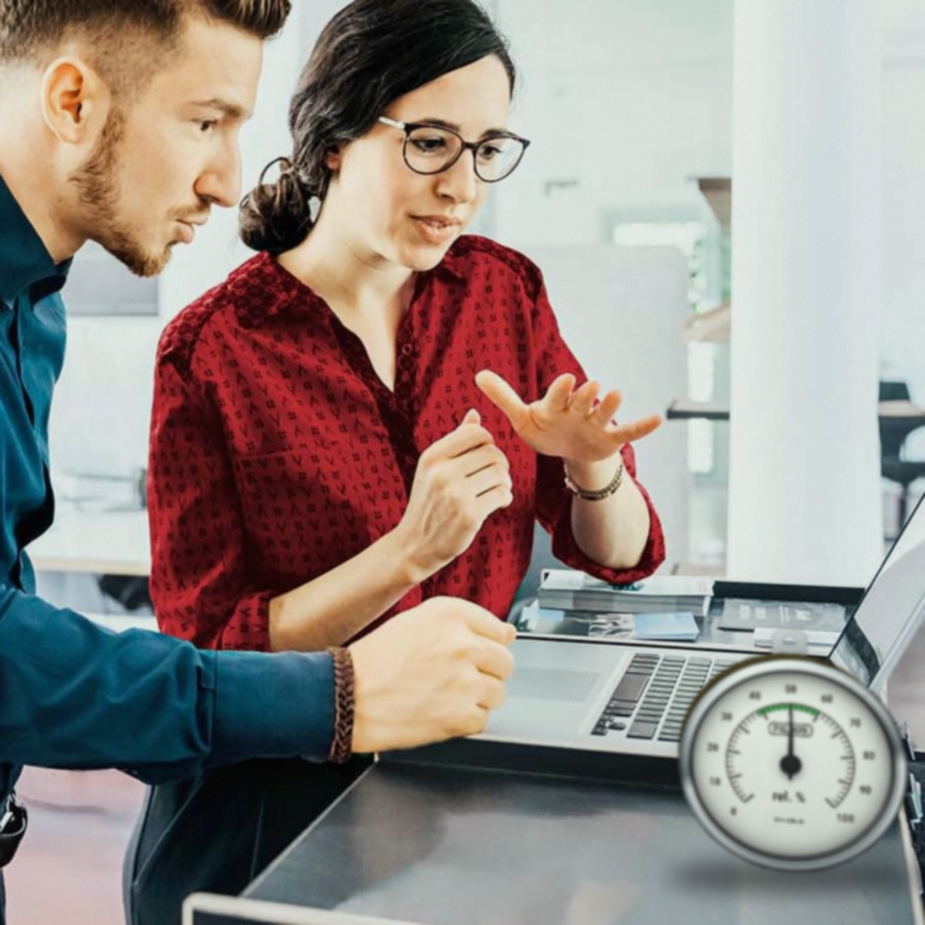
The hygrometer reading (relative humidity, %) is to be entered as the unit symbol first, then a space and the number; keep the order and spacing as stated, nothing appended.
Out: % 50
